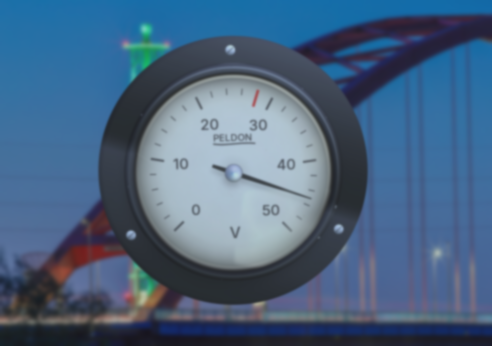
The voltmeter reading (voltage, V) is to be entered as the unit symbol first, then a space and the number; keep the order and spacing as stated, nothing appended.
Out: V 45
